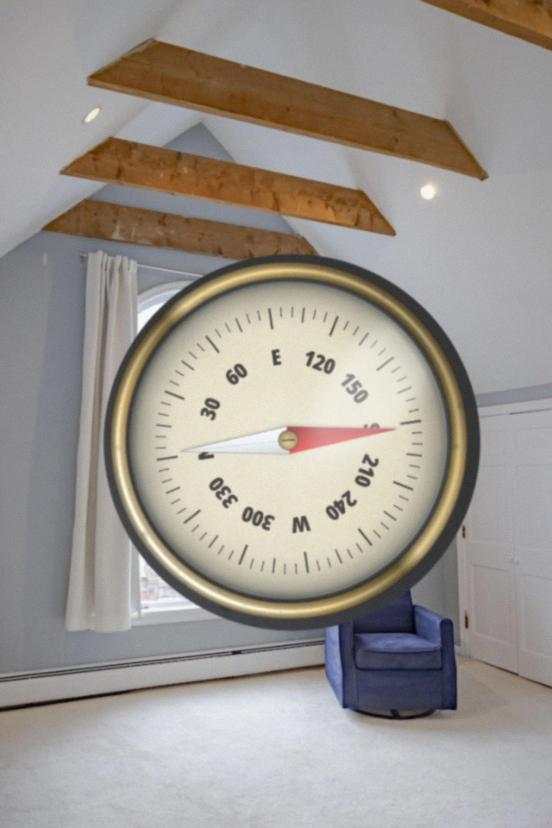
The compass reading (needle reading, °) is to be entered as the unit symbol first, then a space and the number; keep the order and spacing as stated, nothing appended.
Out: ° 182.5
